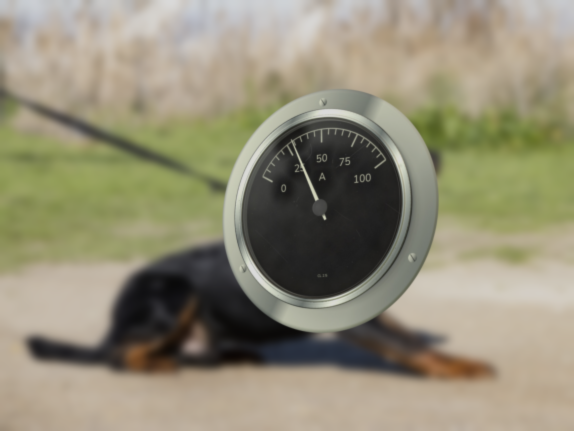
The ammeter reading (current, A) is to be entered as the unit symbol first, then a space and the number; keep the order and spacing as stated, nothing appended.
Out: A 30
